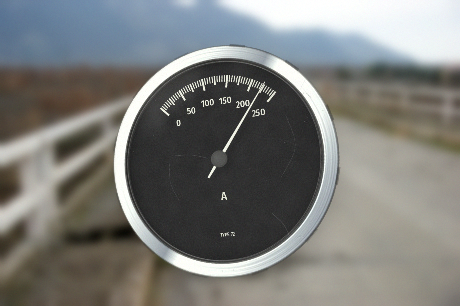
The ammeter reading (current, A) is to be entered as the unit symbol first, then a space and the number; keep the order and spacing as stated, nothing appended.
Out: A 225
